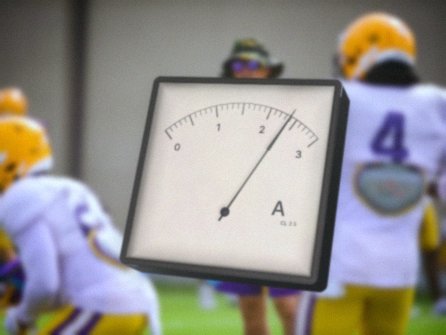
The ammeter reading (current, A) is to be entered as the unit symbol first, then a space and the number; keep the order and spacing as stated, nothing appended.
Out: A 2.4
